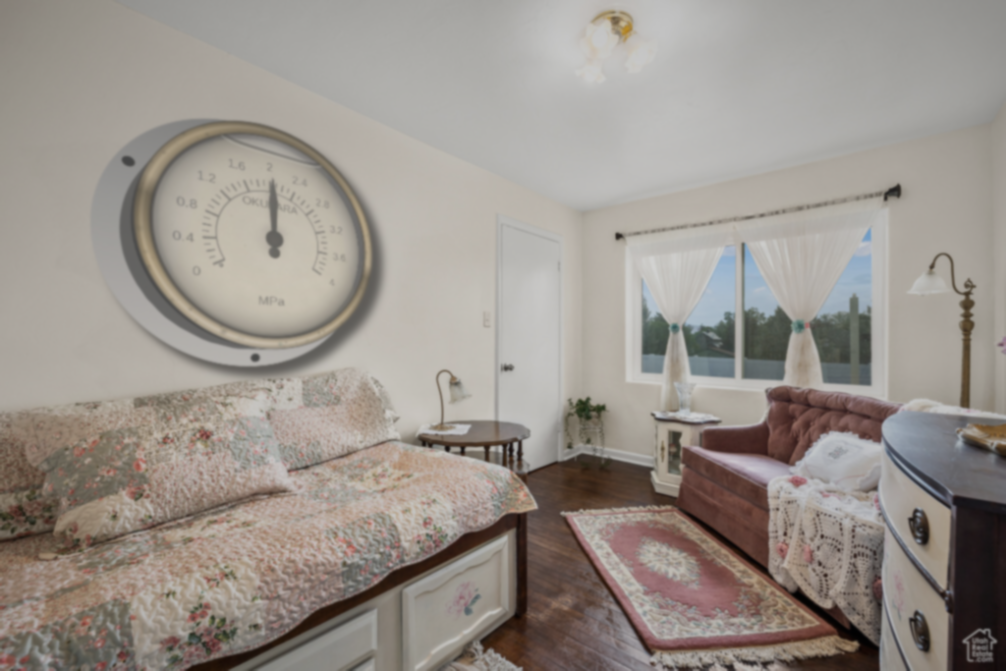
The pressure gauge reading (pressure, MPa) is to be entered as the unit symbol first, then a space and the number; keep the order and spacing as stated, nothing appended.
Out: MPa 2
